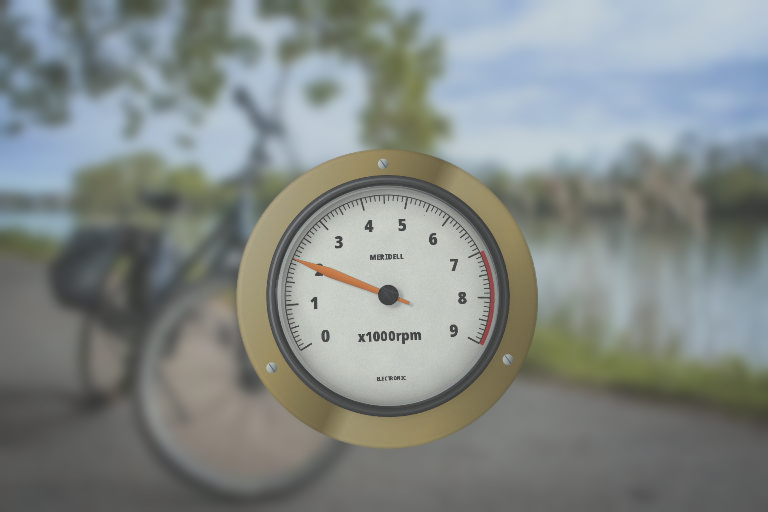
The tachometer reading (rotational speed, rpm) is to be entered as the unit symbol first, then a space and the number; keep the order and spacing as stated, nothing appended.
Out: rpm 2000
